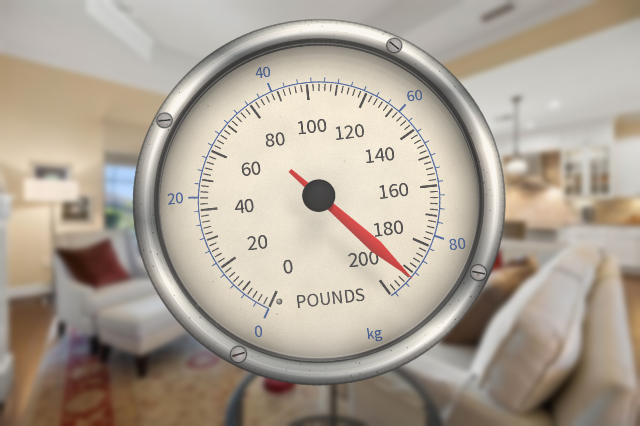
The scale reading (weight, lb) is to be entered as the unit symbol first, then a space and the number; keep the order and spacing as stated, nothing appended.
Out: lb 192
